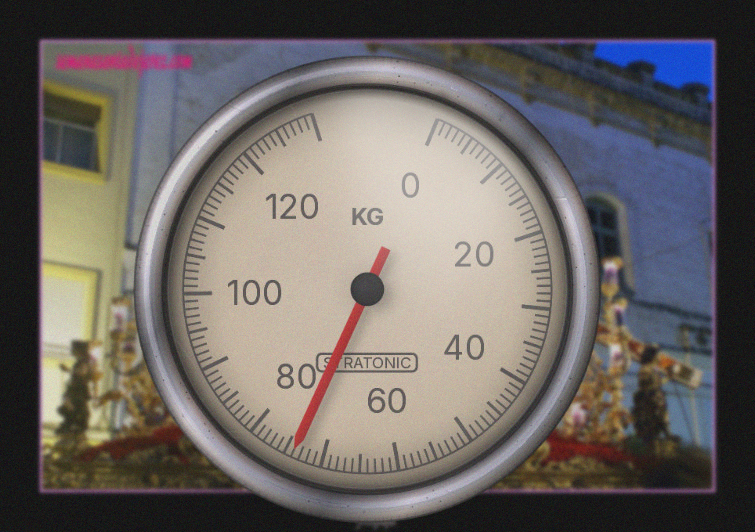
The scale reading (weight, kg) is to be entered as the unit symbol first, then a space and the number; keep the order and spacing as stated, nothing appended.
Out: kg 74
